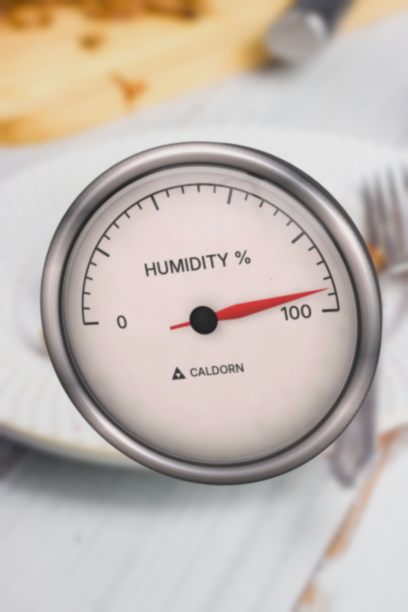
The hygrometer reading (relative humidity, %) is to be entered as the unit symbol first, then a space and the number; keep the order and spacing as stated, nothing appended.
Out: % 94
